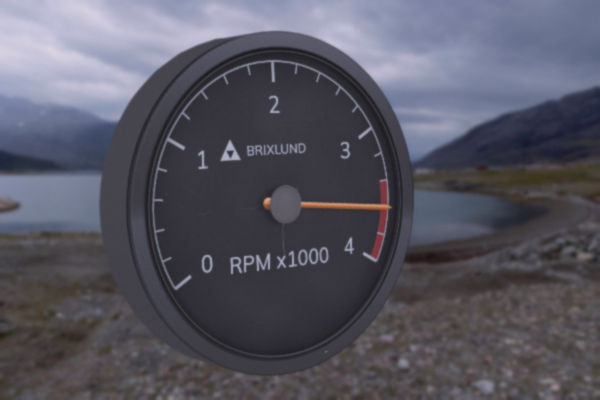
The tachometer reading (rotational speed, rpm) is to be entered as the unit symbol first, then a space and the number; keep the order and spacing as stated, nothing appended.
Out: rpm 3600
